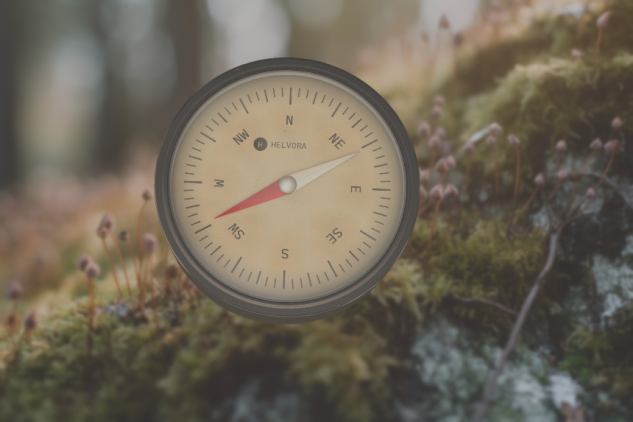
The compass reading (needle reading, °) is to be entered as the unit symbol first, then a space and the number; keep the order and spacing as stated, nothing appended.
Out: ° 242.5
